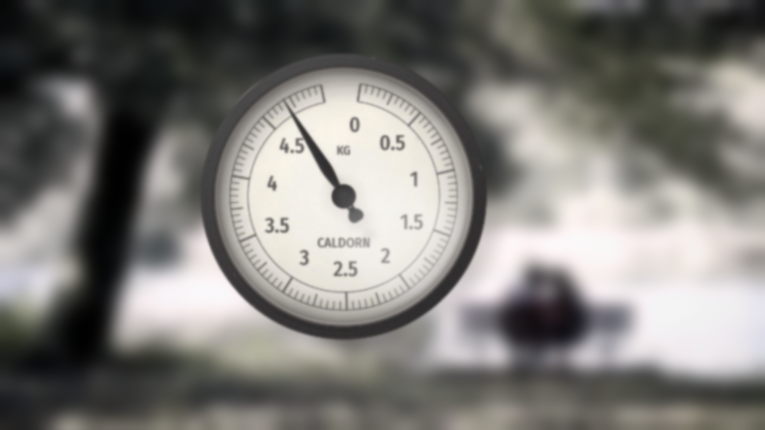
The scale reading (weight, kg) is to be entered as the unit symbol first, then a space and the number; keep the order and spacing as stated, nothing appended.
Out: kg 4.7
